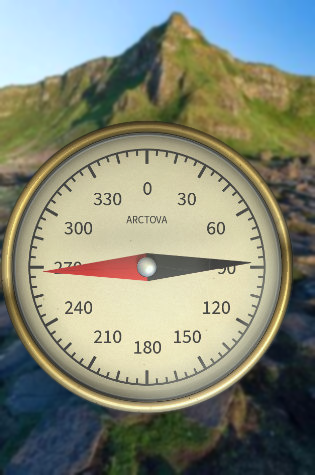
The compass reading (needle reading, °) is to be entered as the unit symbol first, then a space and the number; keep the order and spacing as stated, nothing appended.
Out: ° 267.5
